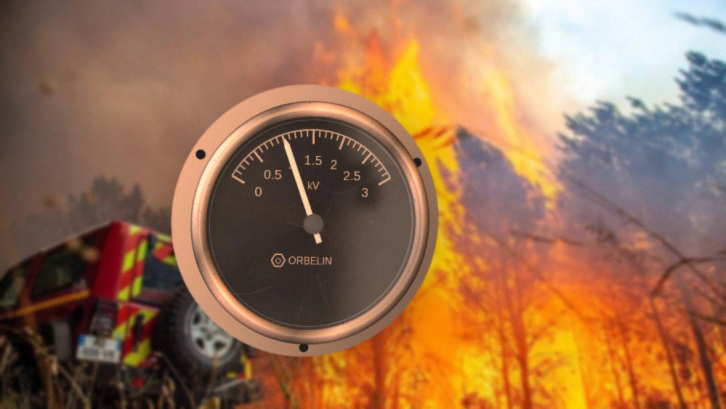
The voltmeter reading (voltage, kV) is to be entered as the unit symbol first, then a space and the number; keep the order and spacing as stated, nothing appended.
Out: kV 1
